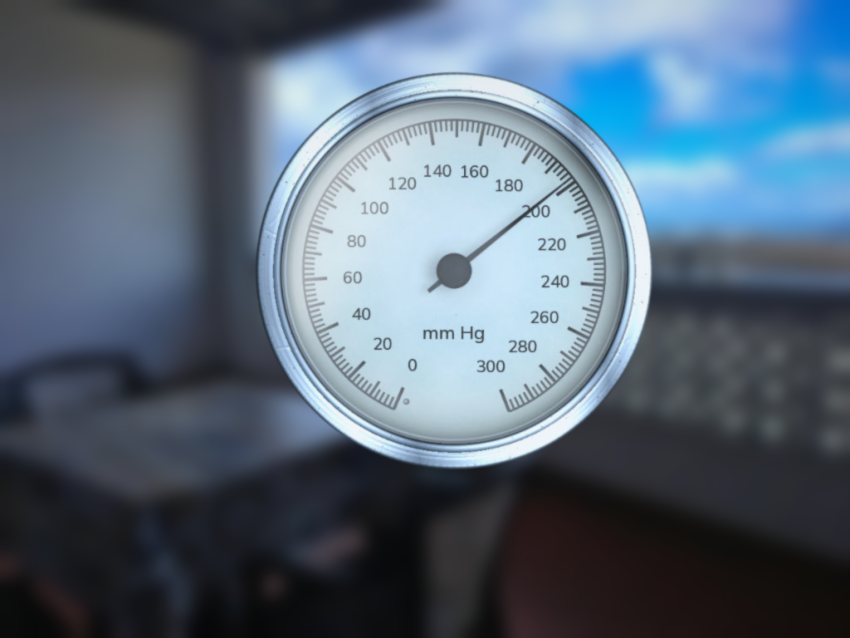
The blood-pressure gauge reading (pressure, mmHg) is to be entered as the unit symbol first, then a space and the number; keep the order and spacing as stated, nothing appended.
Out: mmHg 198
